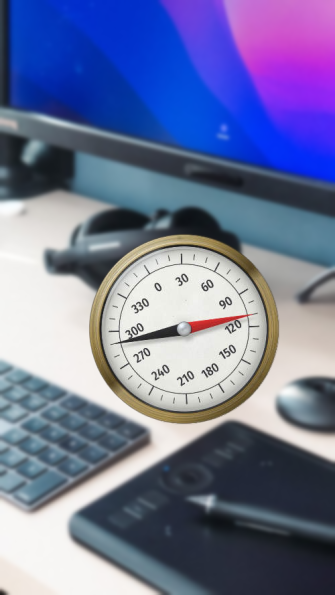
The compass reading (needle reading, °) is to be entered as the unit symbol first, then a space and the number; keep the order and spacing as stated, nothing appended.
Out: ° 110
